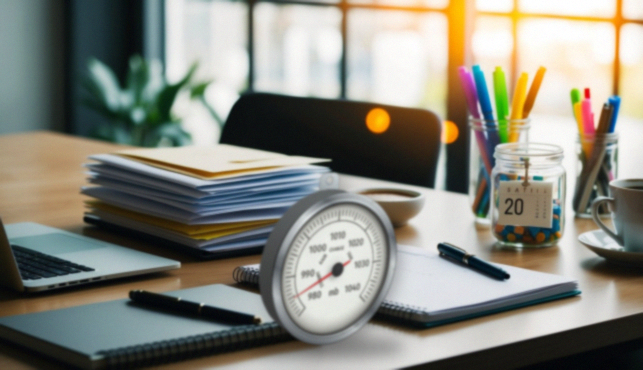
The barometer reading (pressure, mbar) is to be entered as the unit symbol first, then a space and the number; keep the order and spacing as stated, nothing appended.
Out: mbar 985
